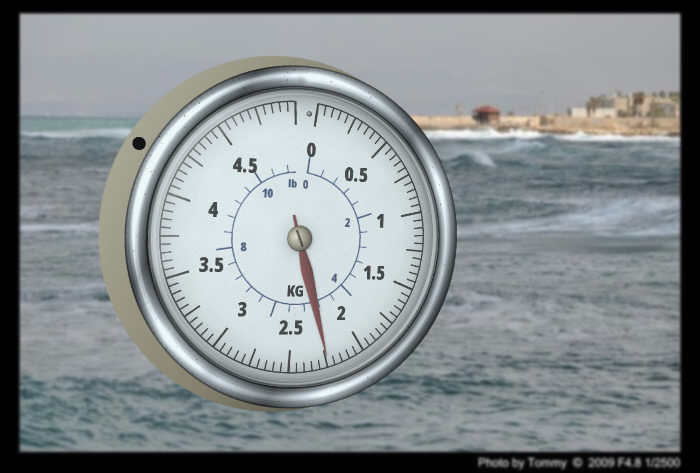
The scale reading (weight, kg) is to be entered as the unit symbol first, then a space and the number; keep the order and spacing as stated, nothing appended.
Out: kg 2.25
